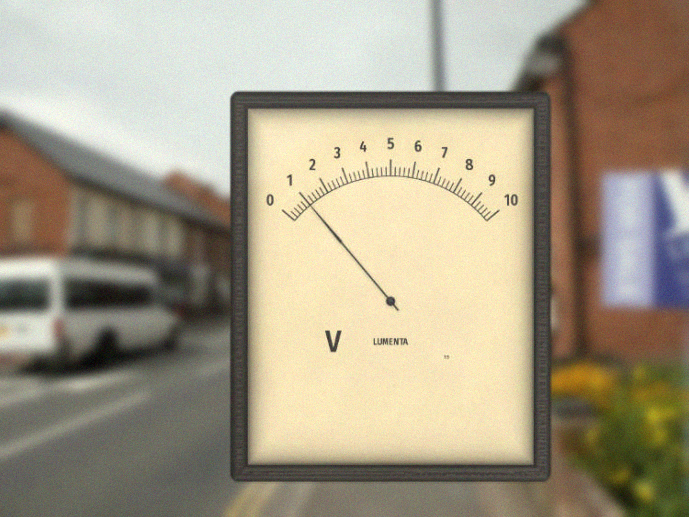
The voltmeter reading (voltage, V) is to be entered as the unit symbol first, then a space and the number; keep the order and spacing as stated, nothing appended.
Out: V 1
